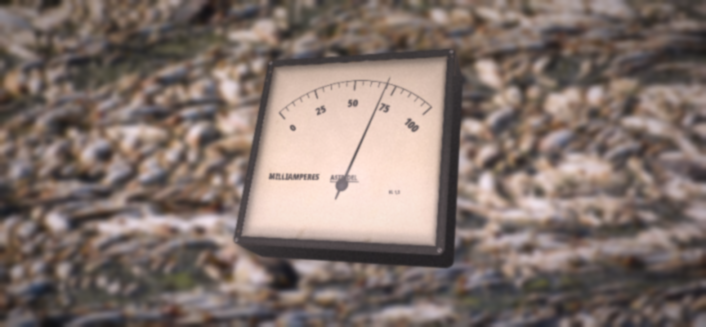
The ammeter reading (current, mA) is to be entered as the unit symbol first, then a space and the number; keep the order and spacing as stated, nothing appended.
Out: mA 70
